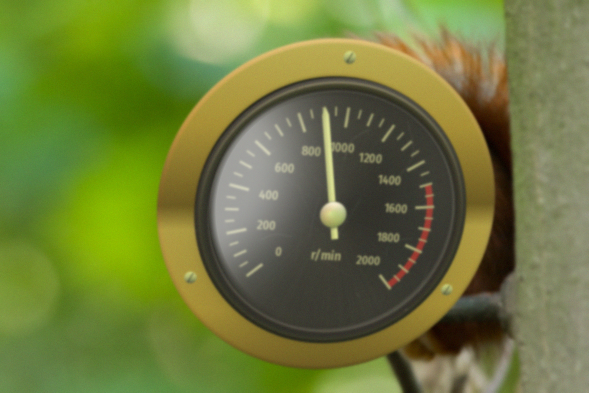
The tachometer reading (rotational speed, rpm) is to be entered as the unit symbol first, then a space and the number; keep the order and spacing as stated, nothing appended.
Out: rpm 900
